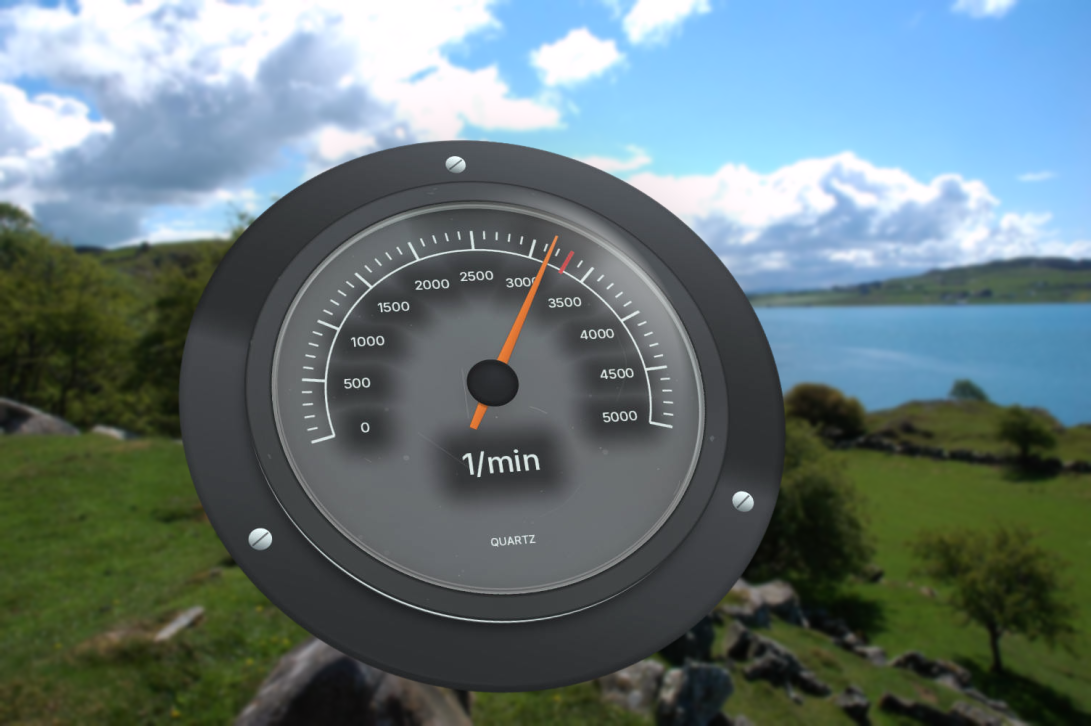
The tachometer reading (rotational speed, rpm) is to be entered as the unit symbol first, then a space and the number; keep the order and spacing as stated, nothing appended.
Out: rpm 3150
